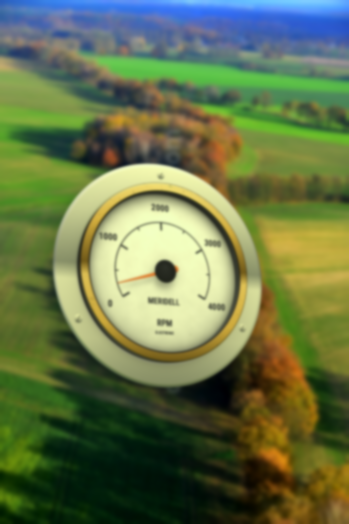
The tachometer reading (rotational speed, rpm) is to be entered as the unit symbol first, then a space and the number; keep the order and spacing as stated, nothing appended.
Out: rpm 250
